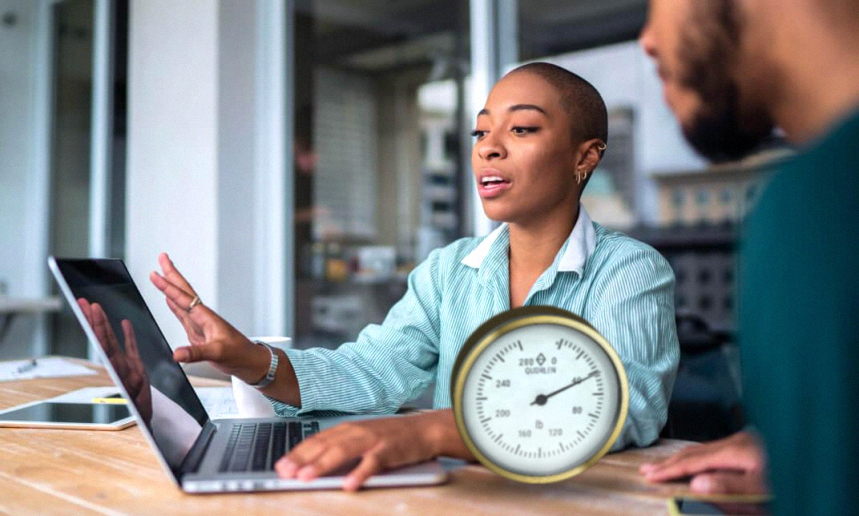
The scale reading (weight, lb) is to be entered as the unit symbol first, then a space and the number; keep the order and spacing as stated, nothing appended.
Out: lb 40
